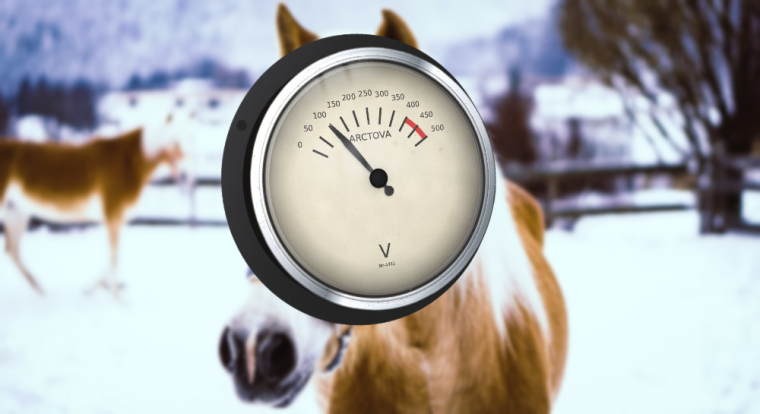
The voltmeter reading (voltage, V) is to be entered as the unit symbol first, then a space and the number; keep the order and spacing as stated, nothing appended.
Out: V 100
